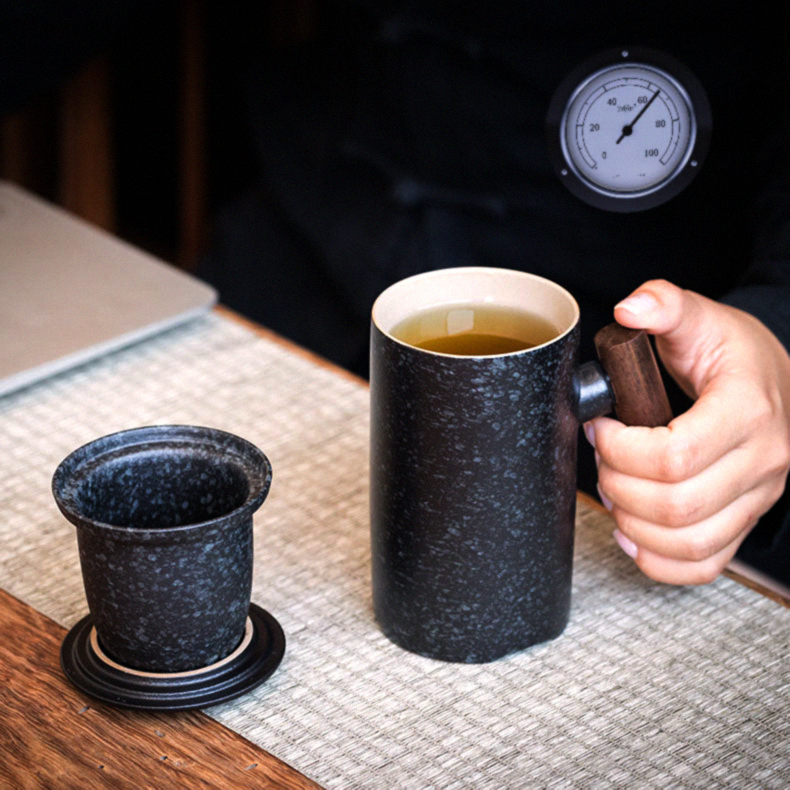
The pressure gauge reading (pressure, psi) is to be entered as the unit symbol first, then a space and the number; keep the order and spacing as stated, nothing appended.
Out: psi 65
